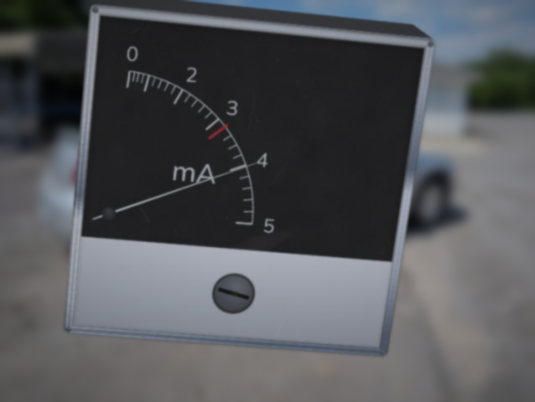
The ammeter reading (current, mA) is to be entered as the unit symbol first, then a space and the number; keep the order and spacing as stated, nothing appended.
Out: mA 4
